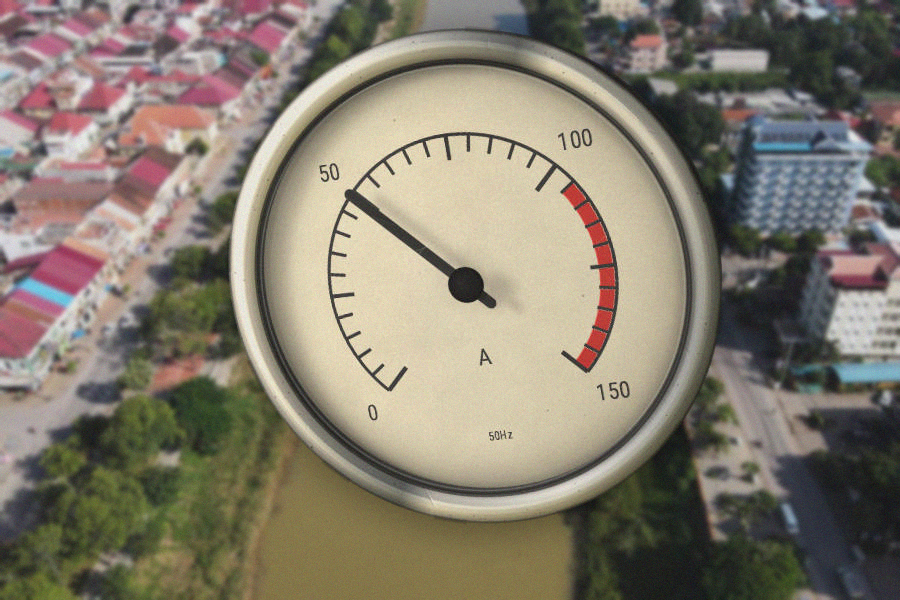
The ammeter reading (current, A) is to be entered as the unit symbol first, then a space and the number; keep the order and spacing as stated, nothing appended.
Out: A 50
